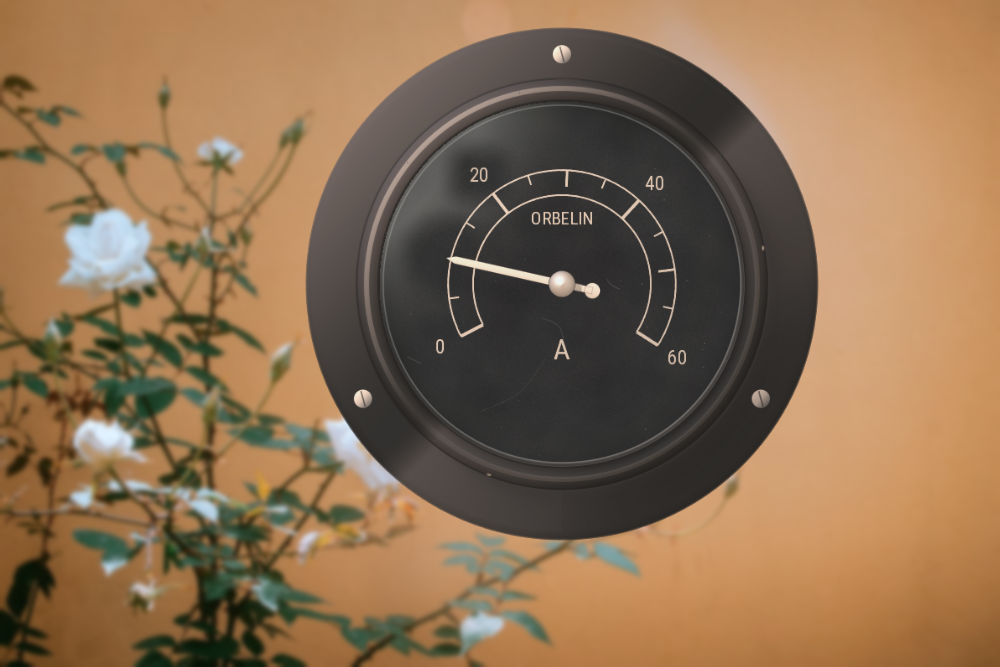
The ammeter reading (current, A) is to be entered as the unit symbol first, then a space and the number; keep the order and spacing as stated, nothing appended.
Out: A 10
